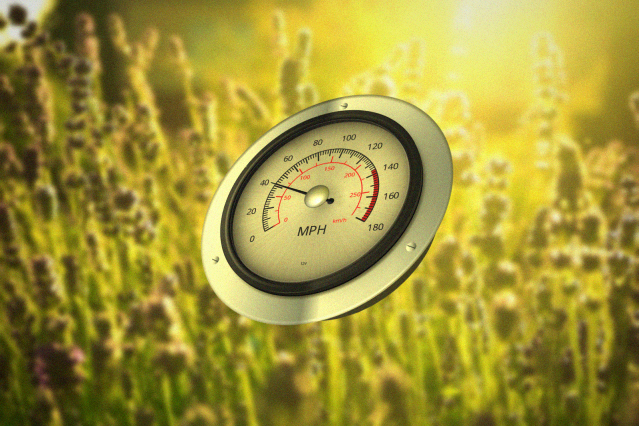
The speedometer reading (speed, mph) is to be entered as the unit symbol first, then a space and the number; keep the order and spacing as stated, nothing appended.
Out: mph 40
